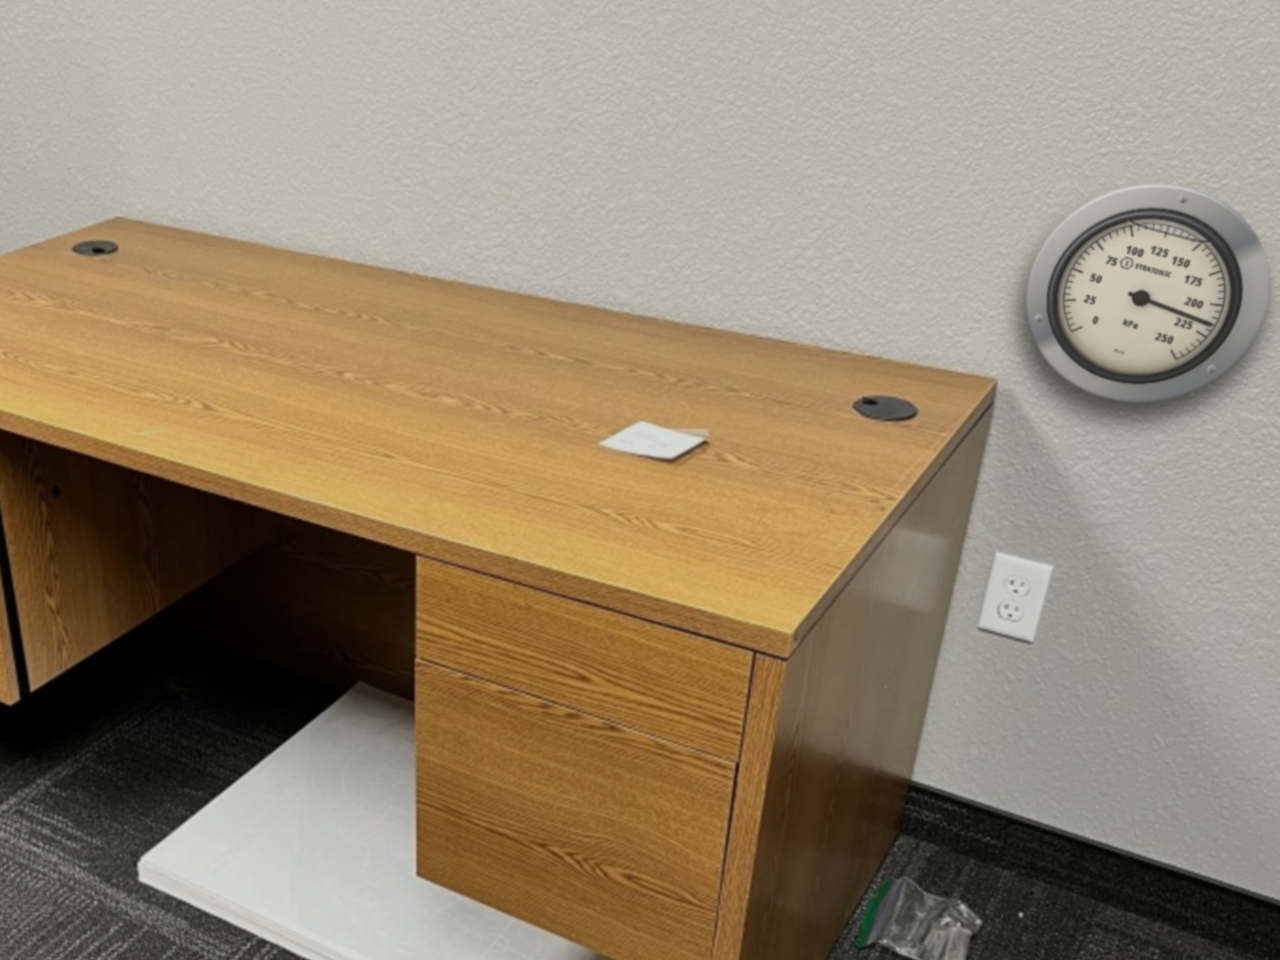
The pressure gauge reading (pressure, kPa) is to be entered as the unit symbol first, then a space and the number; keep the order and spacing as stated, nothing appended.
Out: kPa 215
